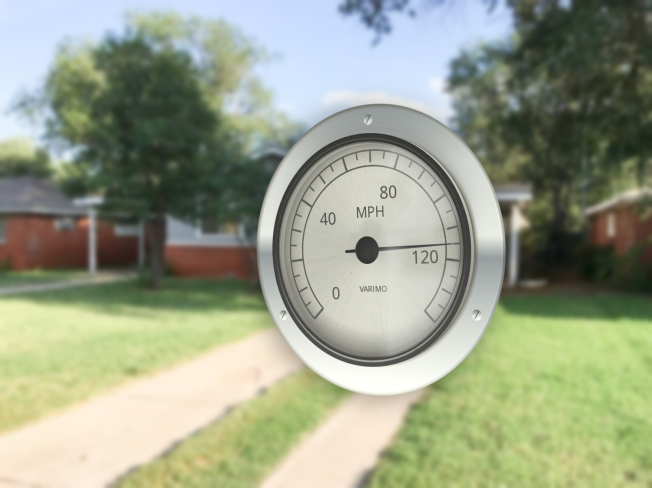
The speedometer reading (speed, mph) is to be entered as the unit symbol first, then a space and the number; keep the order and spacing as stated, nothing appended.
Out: mph 115
